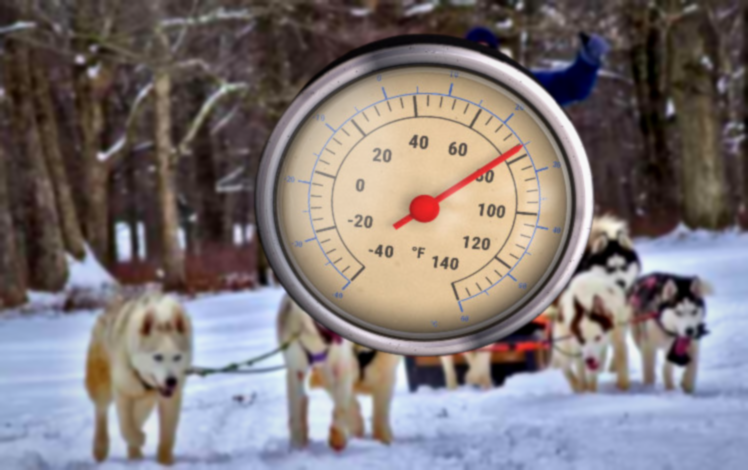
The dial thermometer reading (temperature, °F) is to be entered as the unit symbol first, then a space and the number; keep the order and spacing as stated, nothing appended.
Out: °F 76
